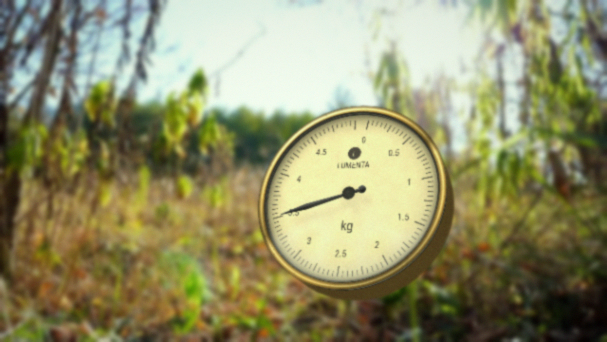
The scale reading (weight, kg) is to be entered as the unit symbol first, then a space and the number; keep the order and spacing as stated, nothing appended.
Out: kg 3.5
